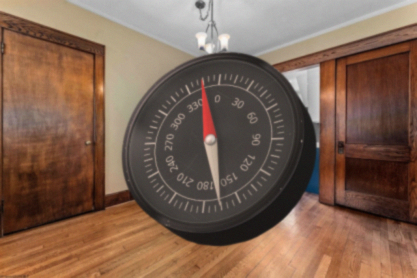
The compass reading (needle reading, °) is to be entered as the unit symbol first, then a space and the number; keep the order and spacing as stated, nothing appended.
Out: ° 345
